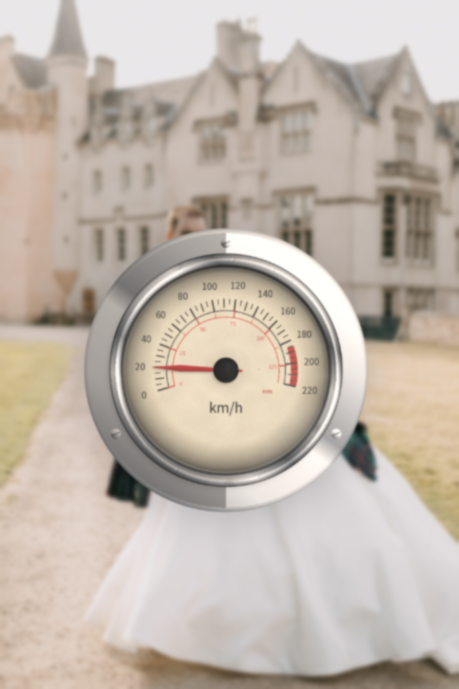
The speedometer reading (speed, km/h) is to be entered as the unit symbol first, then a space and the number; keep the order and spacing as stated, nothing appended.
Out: km/h 20
